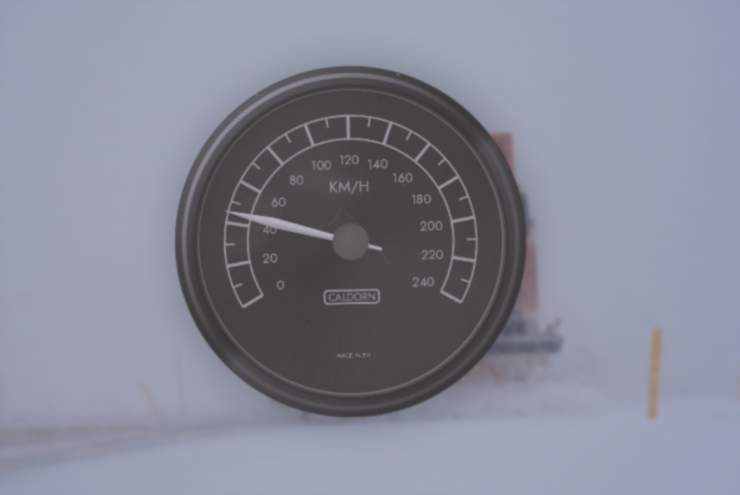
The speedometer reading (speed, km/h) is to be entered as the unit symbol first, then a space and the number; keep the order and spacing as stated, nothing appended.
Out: km/h 45
